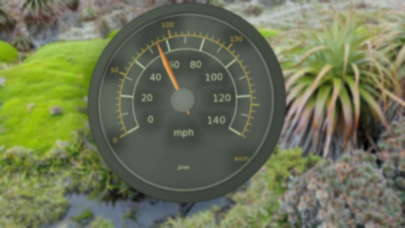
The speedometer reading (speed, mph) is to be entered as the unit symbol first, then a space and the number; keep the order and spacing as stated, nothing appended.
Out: mph 55
